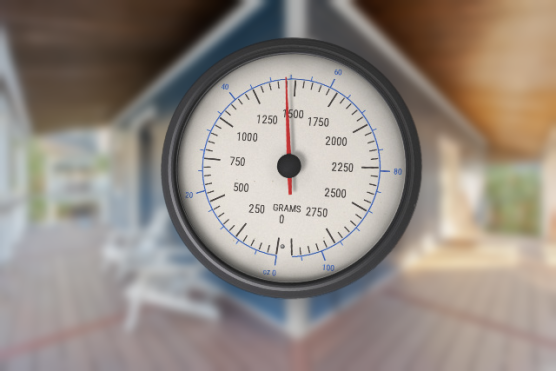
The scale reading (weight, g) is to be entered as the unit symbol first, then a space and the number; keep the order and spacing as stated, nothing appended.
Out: g 1450
